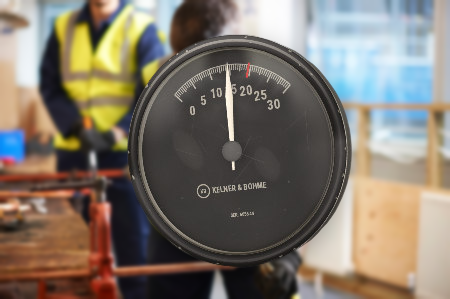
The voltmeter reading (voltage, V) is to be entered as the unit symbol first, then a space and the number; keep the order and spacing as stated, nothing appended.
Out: V 15
